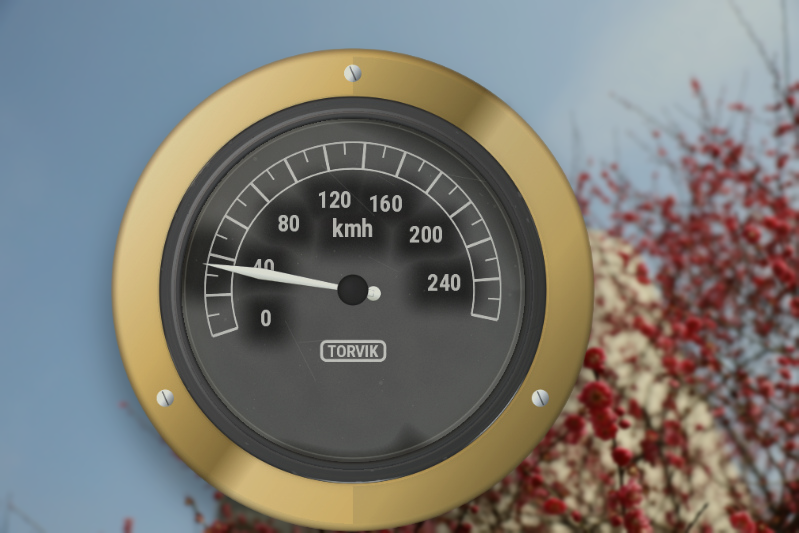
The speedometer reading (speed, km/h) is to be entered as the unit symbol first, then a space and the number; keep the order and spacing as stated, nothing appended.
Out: km/h 35
